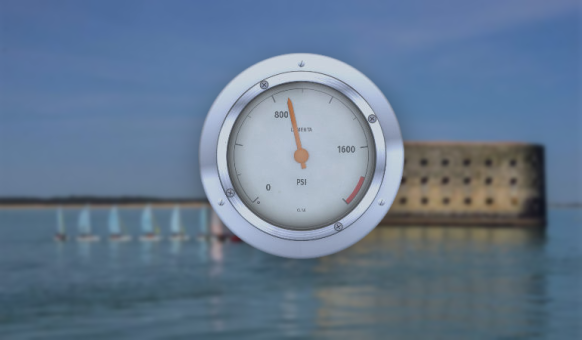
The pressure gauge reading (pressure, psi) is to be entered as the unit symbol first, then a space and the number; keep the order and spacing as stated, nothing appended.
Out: psi 900
